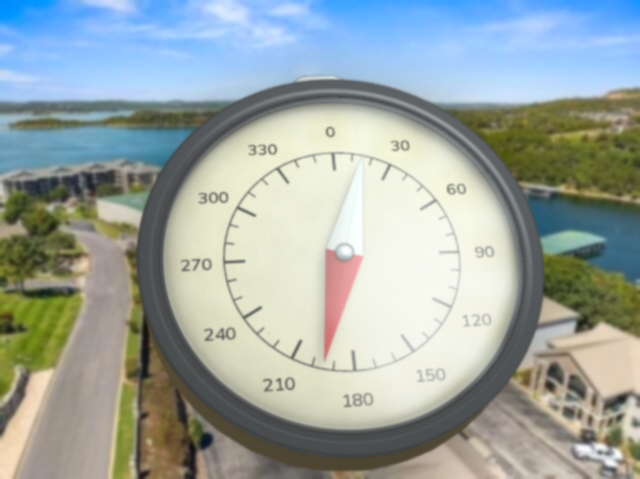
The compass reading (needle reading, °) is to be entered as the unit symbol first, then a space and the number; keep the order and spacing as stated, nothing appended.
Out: ° 195
